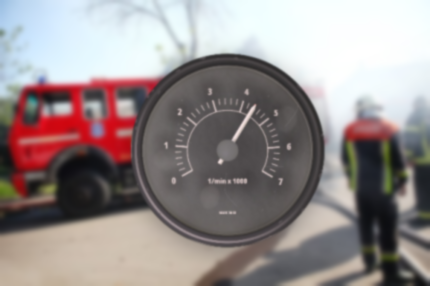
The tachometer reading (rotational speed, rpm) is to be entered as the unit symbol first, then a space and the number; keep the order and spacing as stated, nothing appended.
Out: rpm 4400
